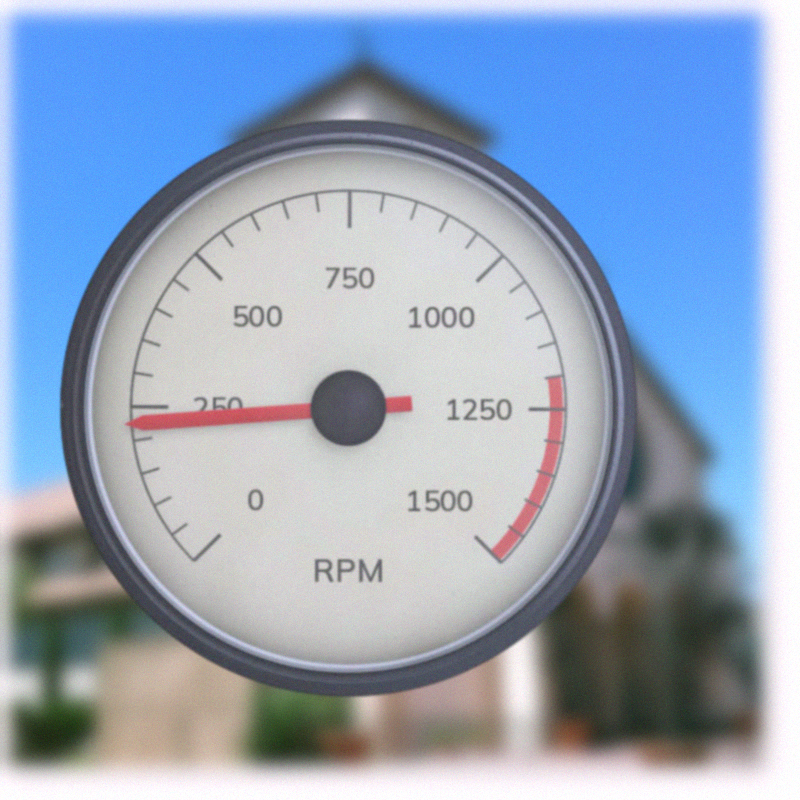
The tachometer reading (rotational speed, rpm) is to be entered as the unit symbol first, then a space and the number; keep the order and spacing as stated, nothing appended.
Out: rpm 225
